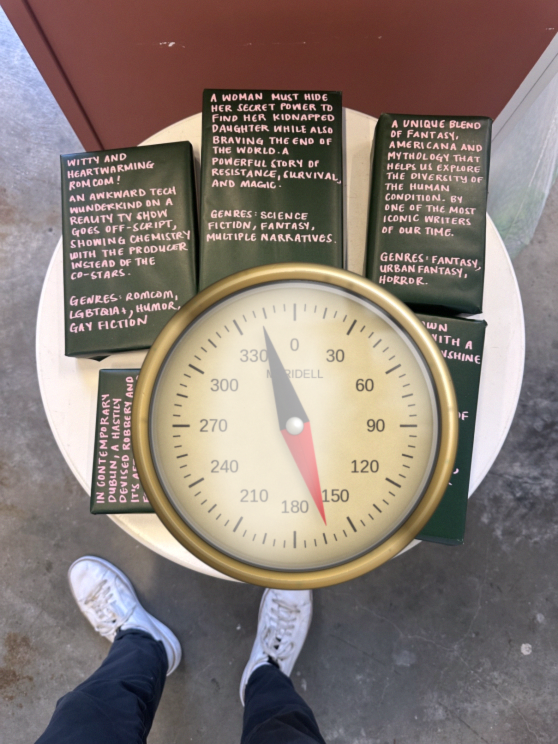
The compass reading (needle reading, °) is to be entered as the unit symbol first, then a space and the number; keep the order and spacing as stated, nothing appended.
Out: ° 162.5
